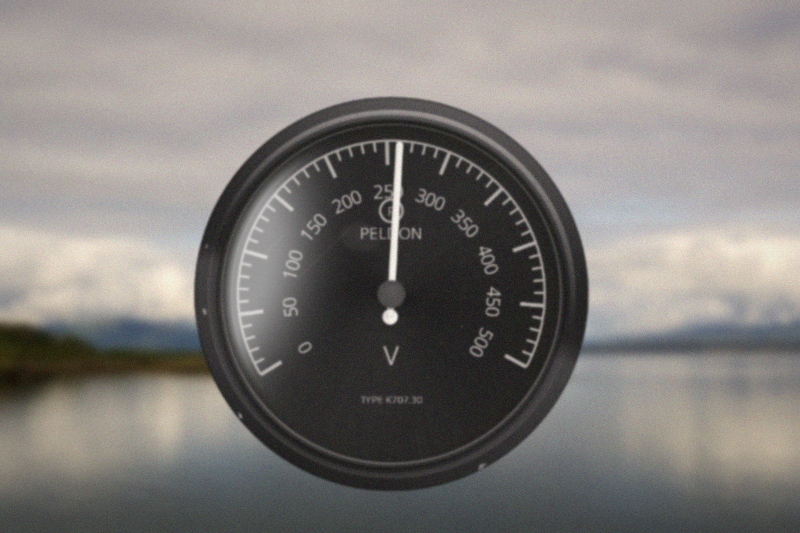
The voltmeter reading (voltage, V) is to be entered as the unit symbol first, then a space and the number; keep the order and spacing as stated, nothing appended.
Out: V 260
